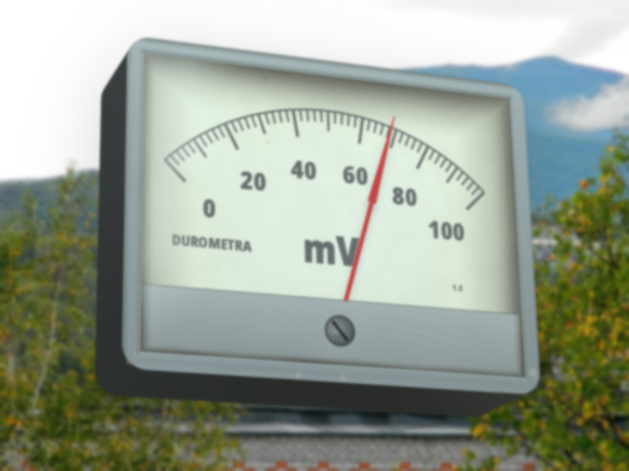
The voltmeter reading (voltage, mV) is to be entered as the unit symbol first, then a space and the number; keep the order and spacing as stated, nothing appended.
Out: mV 68
